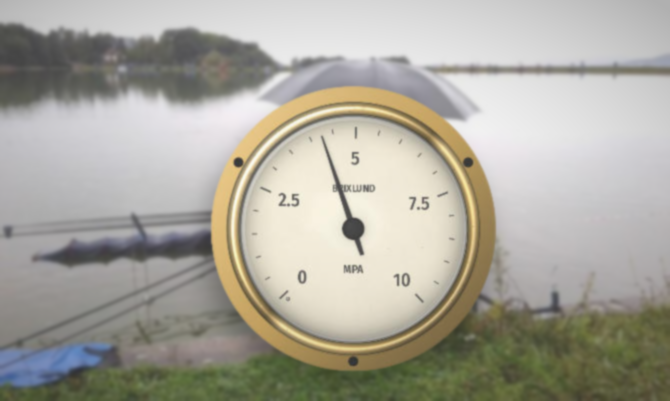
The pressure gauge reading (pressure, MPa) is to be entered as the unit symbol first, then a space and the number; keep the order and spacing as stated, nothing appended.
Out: MPa 4.25
